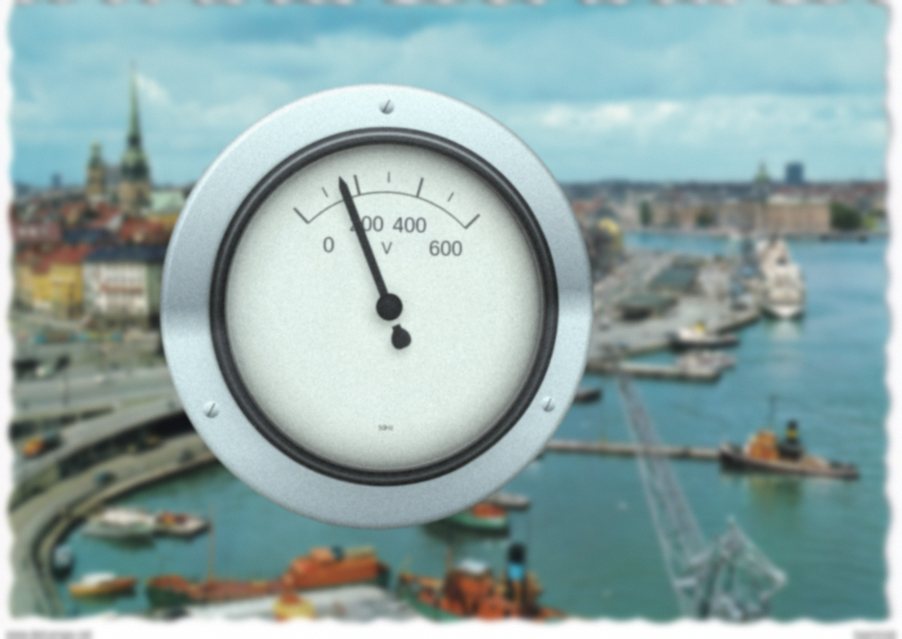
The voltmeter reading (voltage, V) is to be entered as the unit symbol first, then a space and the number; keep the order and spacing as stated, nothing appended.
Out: V 150
